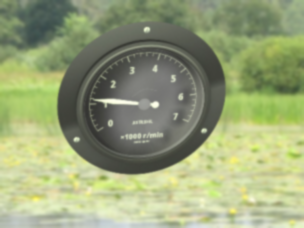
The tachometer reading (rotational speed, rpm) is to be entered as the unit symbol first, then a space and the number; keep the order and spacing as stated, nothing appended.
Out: rpm 1200
